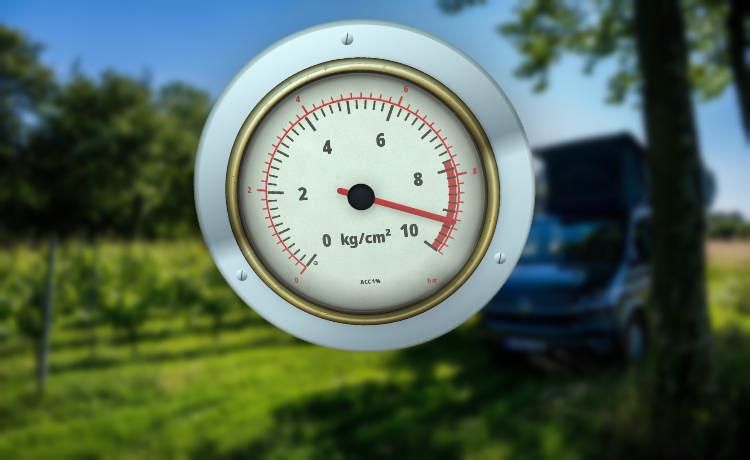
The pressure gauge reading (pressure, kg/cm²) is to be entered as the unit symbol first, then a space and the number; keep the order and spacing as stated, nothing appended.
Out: kg/cm² 9.2
